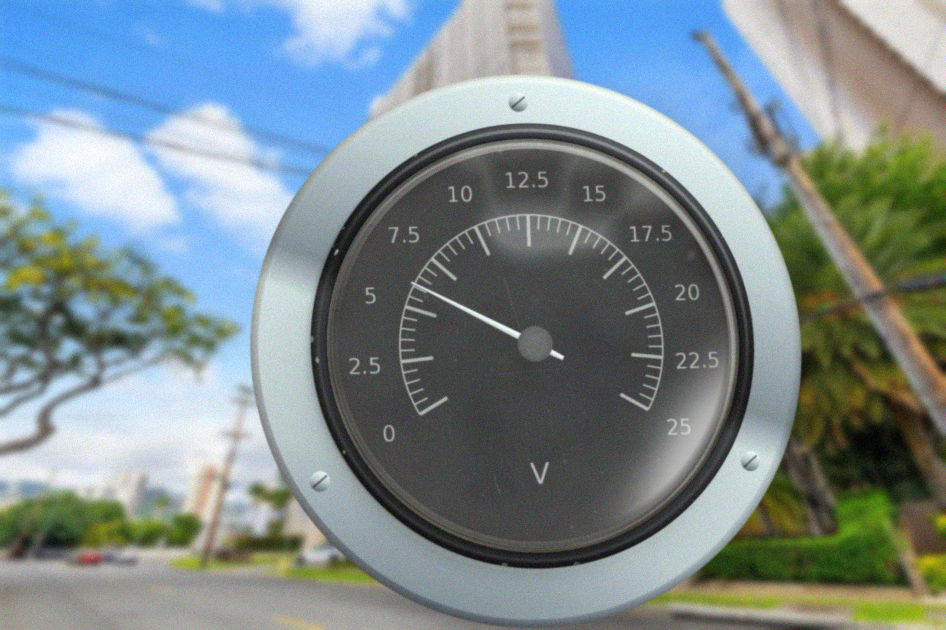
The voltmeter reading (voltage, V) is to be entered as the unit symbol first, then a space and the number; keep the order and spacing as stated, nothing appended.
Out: V 6
